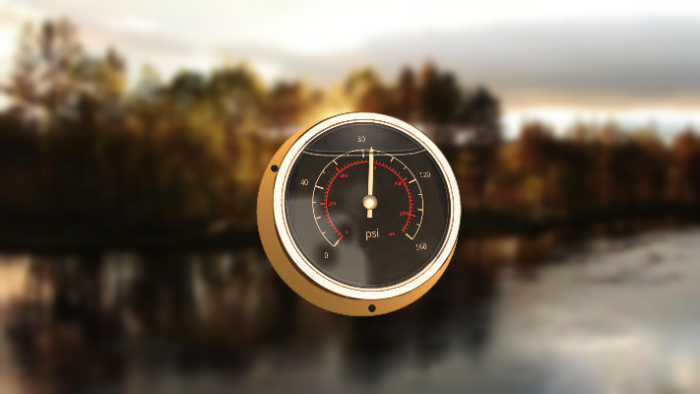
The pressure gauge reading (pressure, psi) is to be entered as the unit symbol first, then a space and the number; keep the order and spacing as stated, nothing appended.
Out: psi 85
